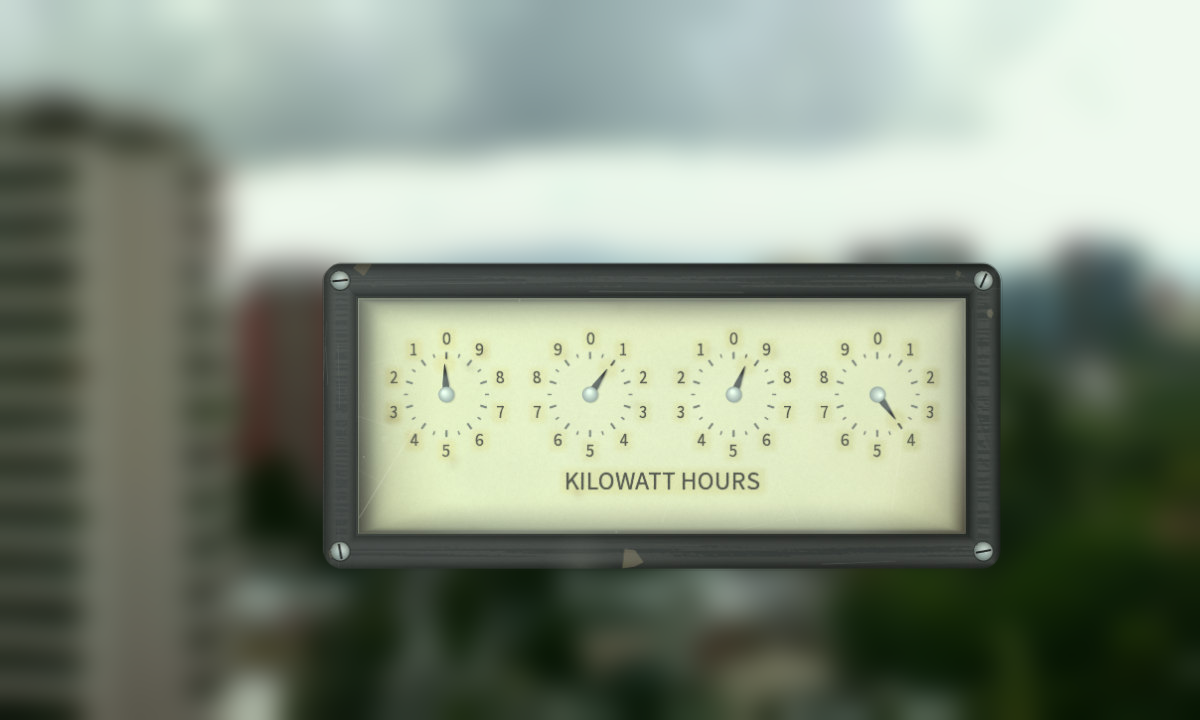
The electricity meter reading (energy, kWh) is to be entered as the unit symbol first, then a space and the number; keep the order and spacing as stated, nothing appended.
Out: kWh 94
